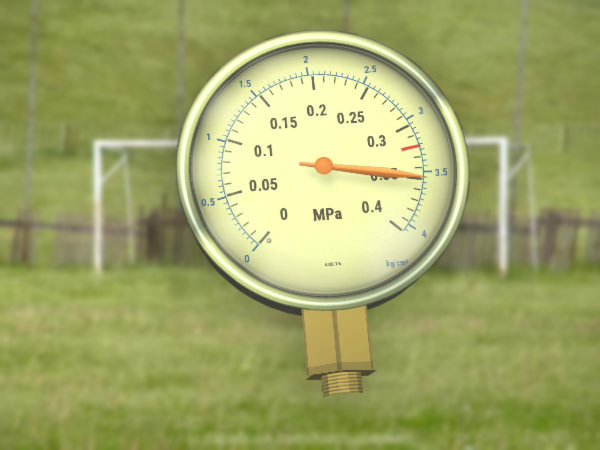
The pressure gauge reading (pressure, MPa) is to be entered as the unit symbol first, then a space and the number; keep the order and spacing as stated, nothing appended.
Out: MPa 0.35
